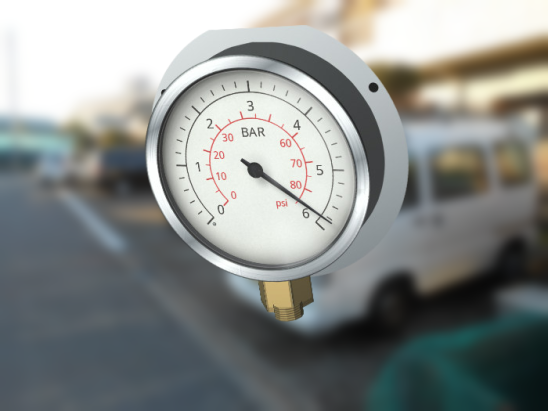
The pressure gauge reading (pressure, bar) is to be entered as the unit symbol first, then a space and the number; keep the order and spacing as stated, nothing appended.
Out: bar 5.8
